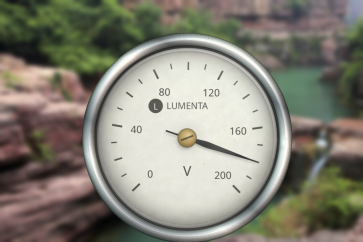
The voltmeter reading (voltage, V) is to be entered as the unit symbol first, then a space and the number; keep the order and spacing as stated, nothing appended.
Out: V 180
